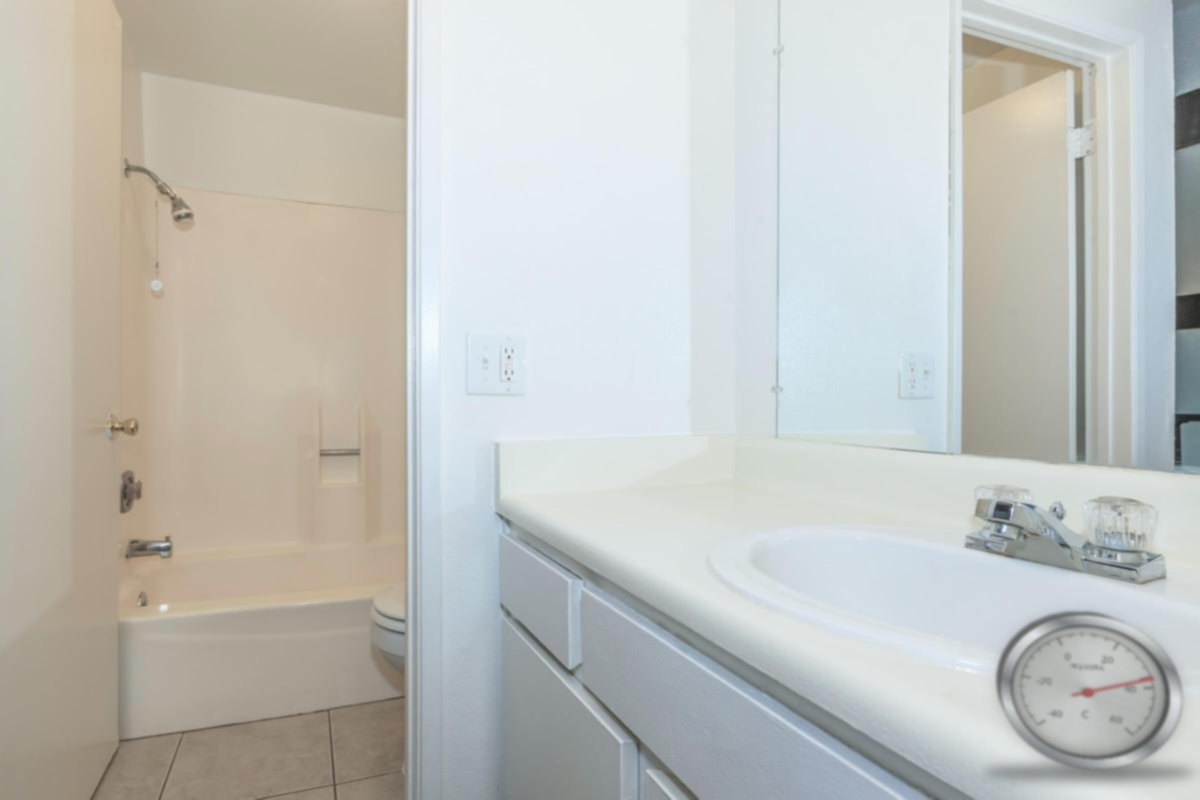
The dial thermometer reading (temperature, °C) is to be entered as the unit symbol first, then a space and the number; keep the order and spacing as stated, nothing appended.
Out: °C 36
